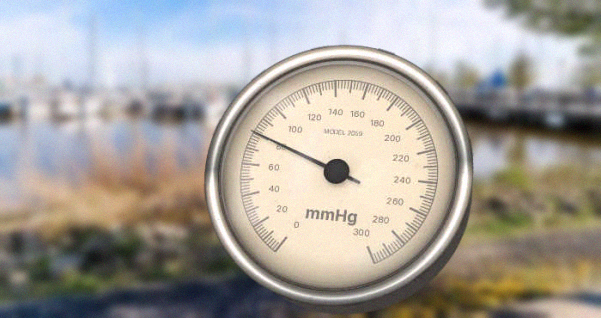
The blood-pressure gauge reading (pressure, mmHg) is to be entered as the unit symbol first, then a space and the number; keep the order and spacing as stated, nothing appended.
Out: mmHg 80
